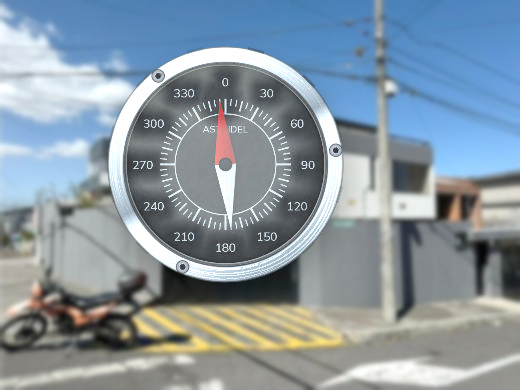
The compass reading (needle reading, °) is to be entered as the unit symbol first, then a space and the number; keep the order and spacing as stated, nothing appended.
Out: ° 355
